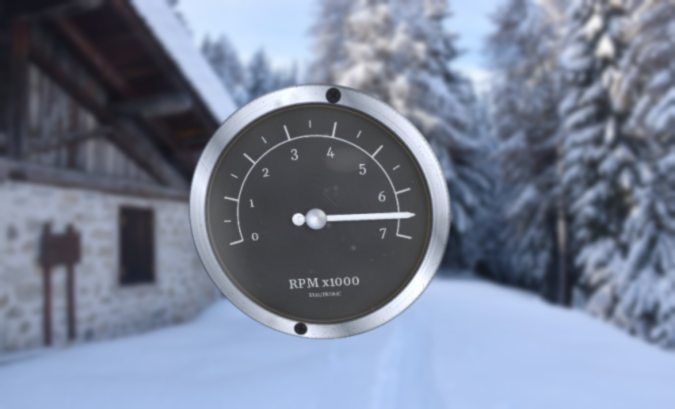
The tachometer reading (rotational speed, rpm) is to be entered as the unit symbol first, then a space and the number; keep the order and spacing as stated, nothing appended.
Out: rpm 6500
